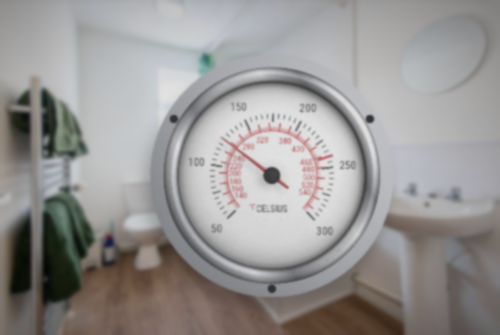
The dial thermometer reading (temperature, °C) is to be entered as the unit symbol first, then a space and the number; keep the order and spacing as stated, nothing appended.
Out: °C 125
